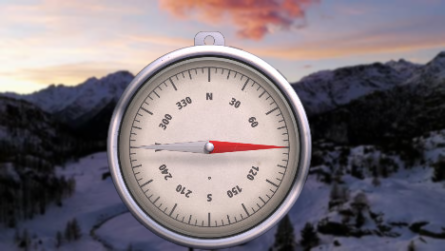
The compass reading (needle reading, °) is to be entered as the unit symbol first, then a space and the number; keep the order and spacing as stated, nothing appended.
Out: ° 90
